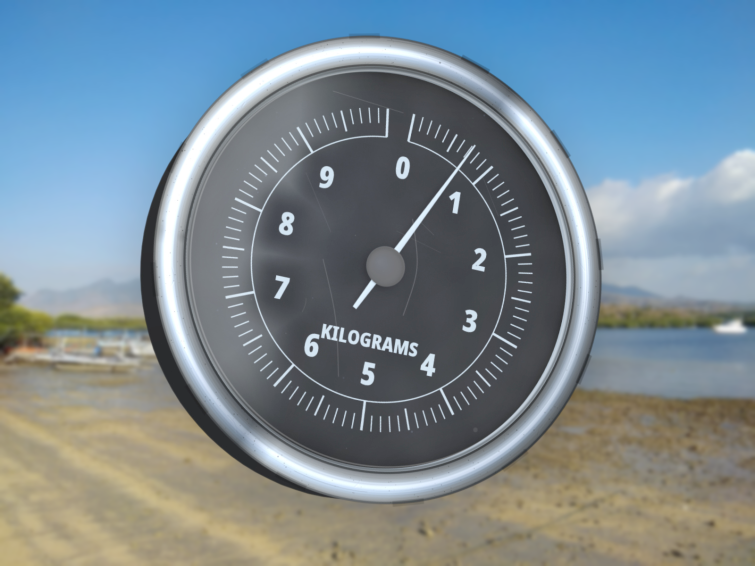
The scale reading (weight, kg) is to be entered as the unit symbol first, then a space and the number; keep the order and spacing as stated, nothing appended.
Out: kg 0.7
